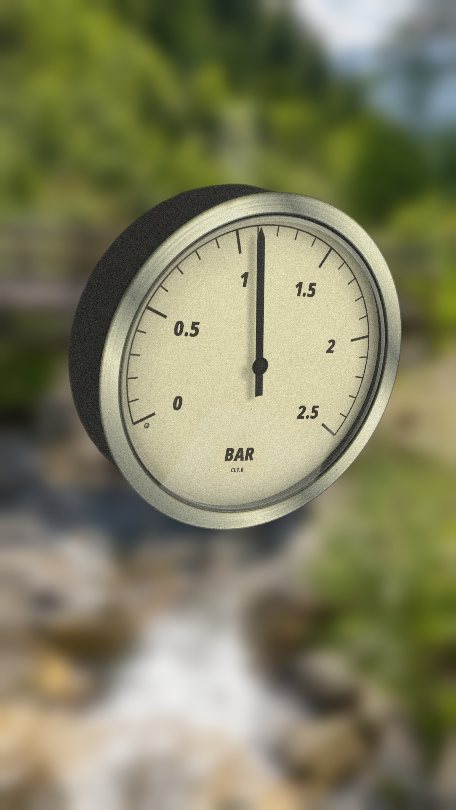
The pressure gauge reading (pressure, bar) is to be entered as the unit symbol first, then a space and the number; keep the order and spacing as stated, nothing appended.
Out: bar 1.1
